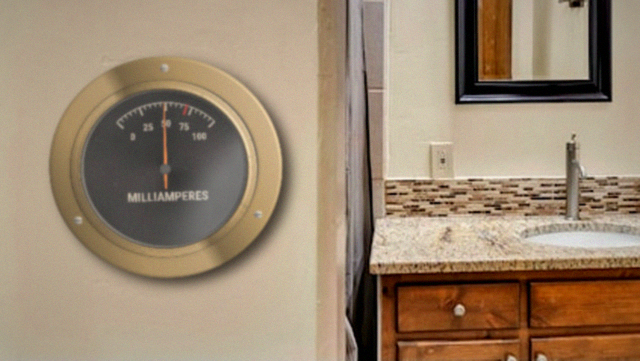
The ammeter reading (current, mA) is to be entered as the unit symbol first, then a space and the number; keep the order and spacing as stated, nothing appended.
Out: mA 50
